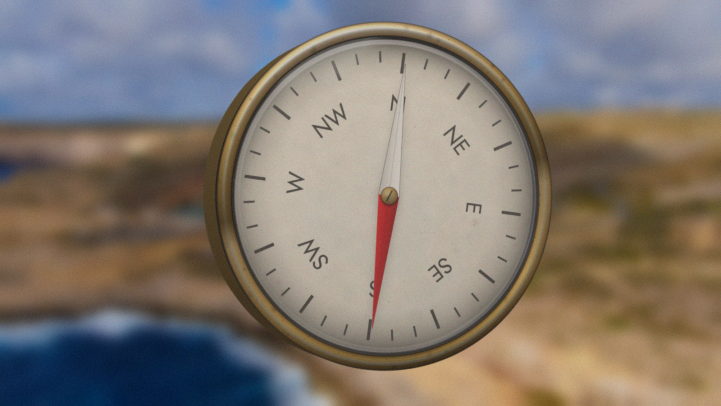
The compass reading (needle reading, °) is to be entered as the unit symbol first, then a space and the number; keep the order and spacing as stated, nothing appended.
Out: ° 180
